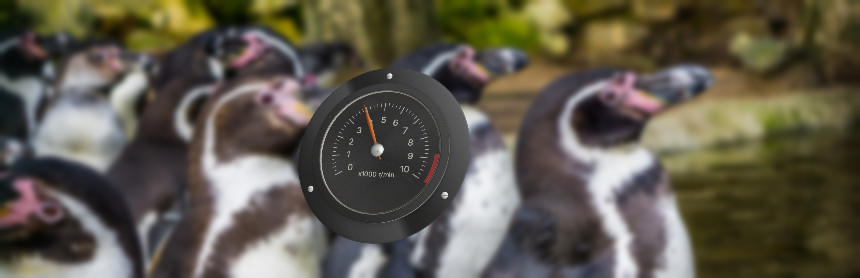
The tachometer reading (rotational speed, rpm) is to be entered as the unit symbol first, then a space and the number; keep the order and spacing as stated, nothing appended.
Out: rpm 4000
